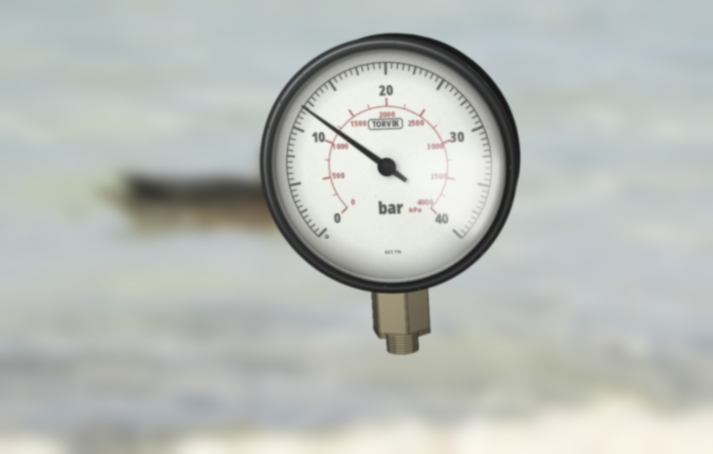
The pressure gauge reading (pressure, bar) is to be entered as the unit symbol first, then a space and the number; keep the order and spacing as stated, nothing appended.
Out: bar 12
